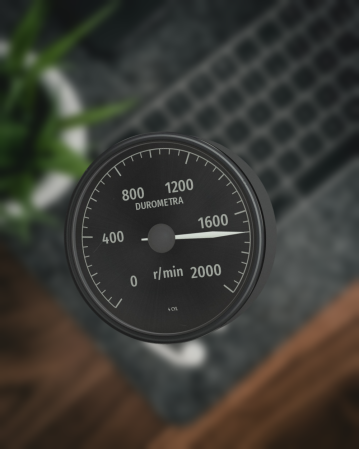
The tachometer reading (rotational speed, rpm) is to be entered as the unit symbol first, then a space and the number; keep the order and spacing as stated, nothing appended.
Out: rpm 1700
